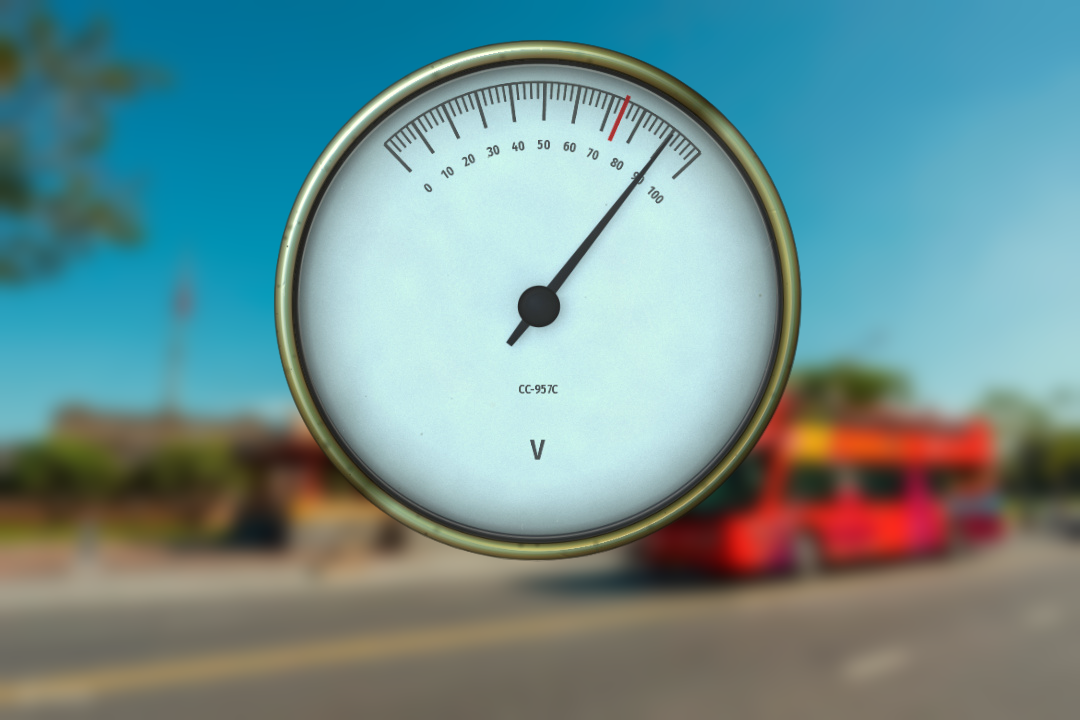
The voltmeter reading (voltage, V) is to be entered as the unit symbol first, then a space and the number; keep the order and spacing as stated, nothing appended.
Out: V 90
